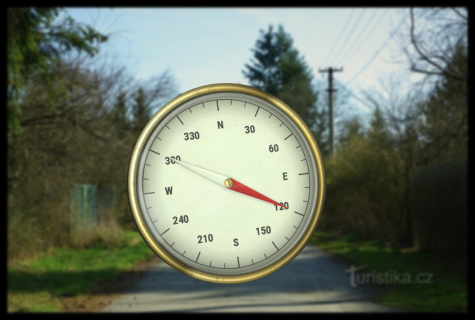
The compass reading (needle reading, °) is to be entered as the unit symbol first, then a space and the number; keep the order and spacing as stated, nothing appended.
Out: ° 120
